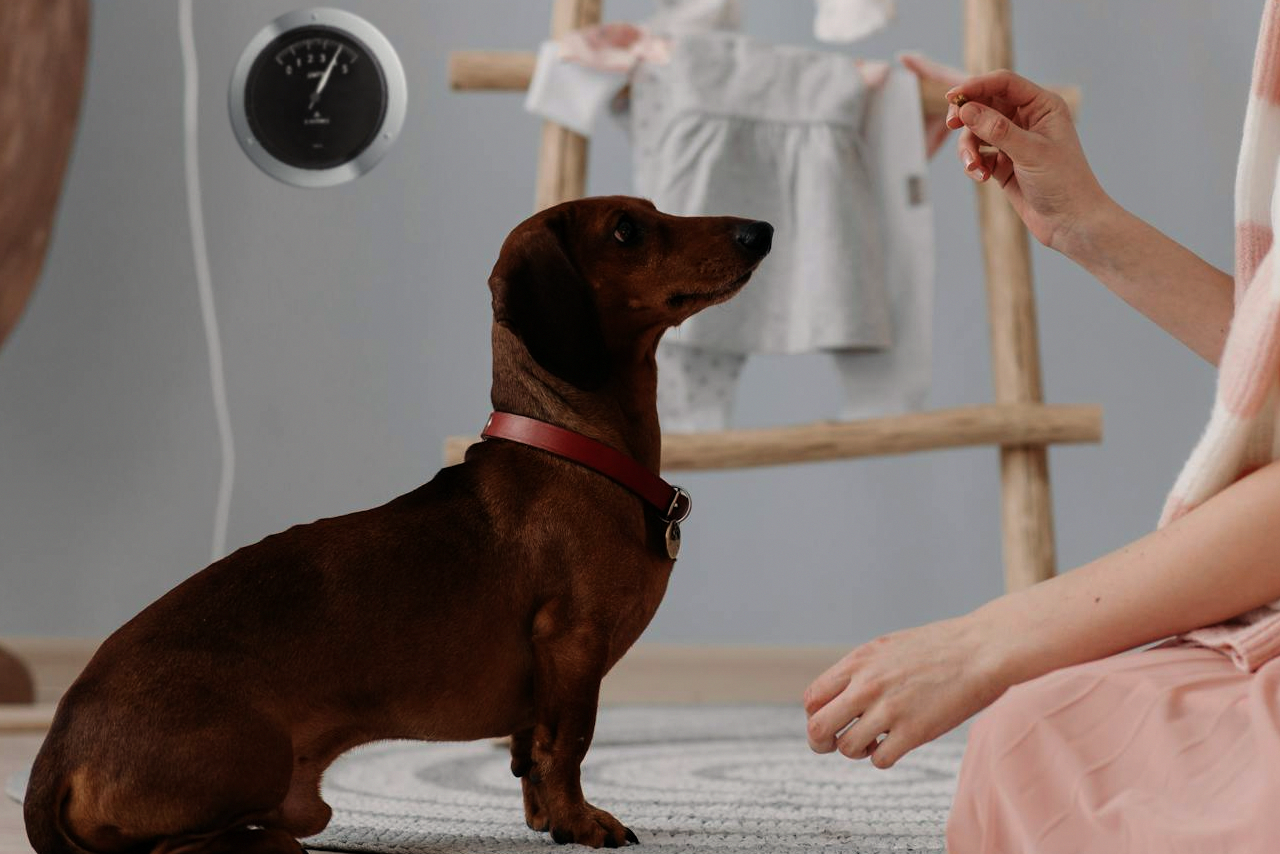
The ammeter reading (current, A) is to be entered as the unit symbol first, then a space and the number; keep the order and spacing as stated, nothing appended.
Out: A 4
